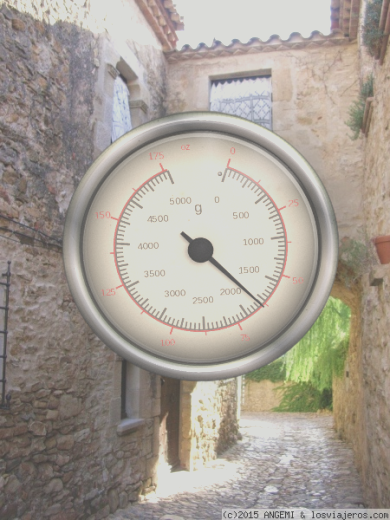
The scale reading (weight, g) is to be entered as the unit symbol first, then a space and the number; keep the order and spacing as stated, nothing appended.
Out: g 1800
